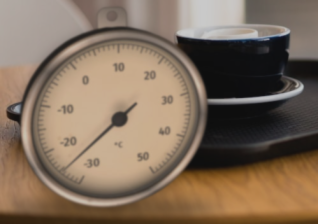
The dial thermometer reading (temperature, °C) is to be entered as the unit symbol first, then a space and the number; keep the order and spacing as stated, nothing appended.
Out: °C -25
